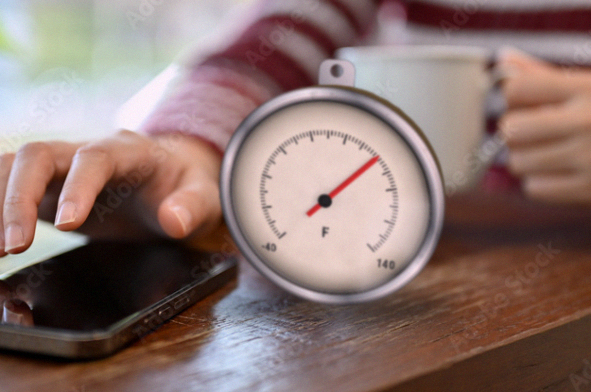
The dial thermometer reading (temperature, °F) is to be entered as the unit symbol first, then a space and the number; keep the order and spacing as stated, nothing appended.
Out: °F 80
